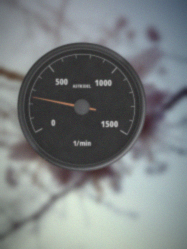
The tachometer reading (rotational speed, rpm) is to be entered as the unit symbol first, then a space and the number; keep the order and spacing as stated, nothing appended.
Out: rpm 250
